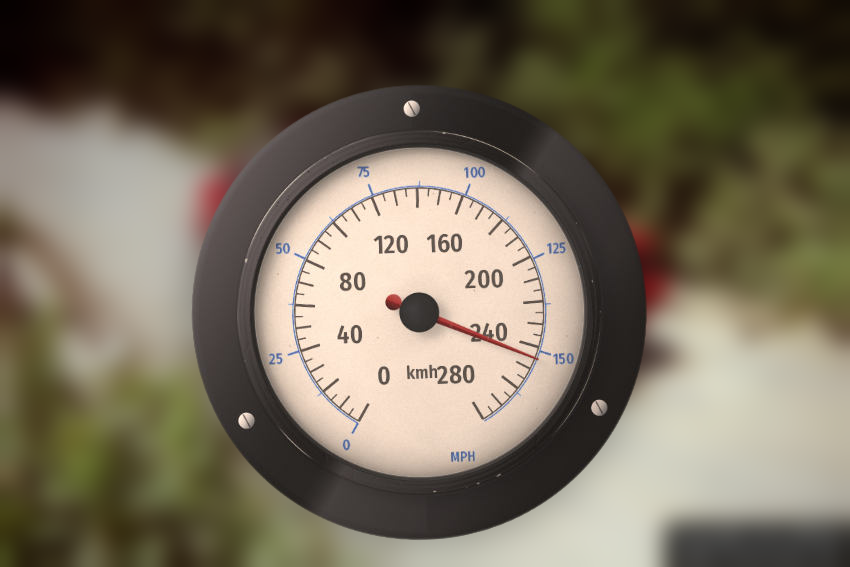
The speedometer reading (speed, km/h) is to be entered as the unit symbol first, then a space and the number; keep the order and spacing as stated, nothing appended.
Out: km/h 245
